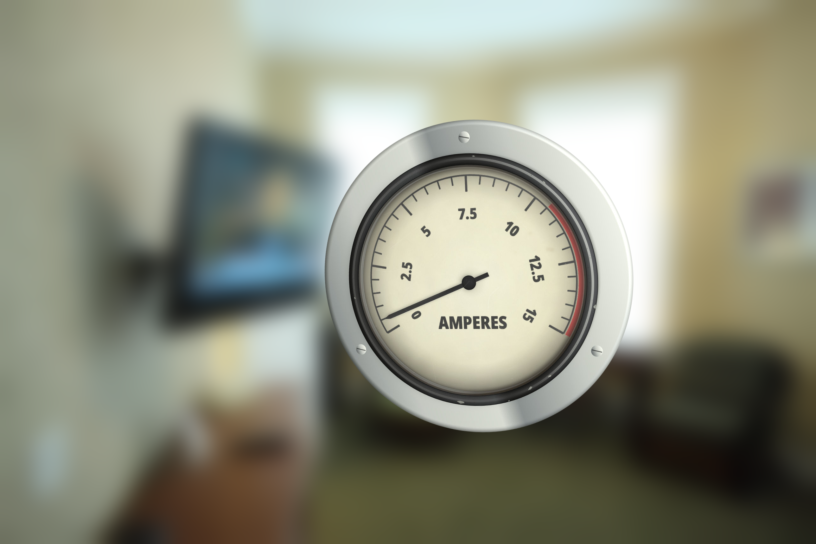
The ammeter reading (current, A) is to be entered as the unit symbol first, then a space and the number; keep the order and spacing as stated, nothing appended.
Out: A 0.5
